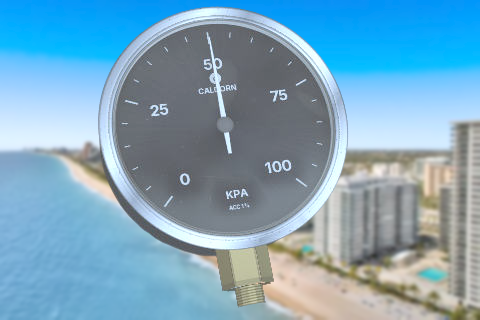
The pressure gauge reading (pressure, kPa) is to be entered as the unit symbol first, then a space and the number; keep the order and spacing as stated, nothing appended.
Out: kPa 50
